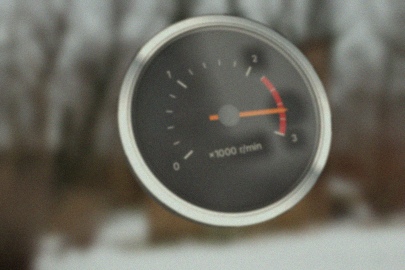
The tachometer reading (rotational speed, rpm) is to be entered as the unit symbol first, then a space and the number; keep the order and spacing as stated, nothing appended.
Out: rpm 2700
